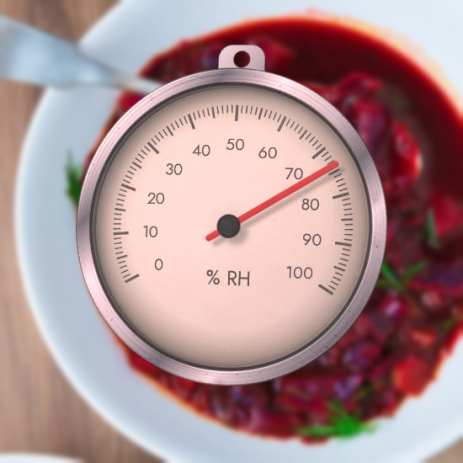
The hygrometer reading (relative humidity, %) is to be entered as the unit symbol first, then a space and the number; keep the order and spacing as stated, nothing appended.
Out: % 74
